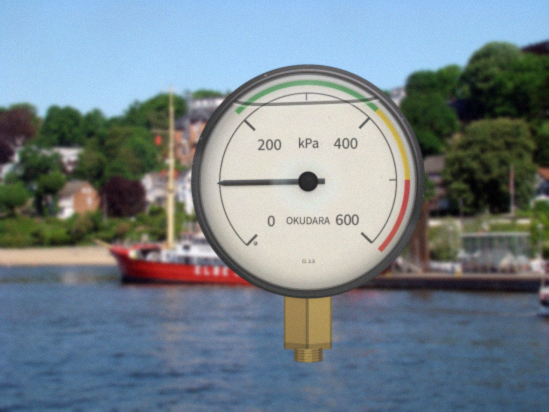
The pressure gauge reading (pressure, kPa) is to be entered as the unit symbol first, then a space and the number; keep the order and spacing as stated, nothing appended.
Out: kPa 100
